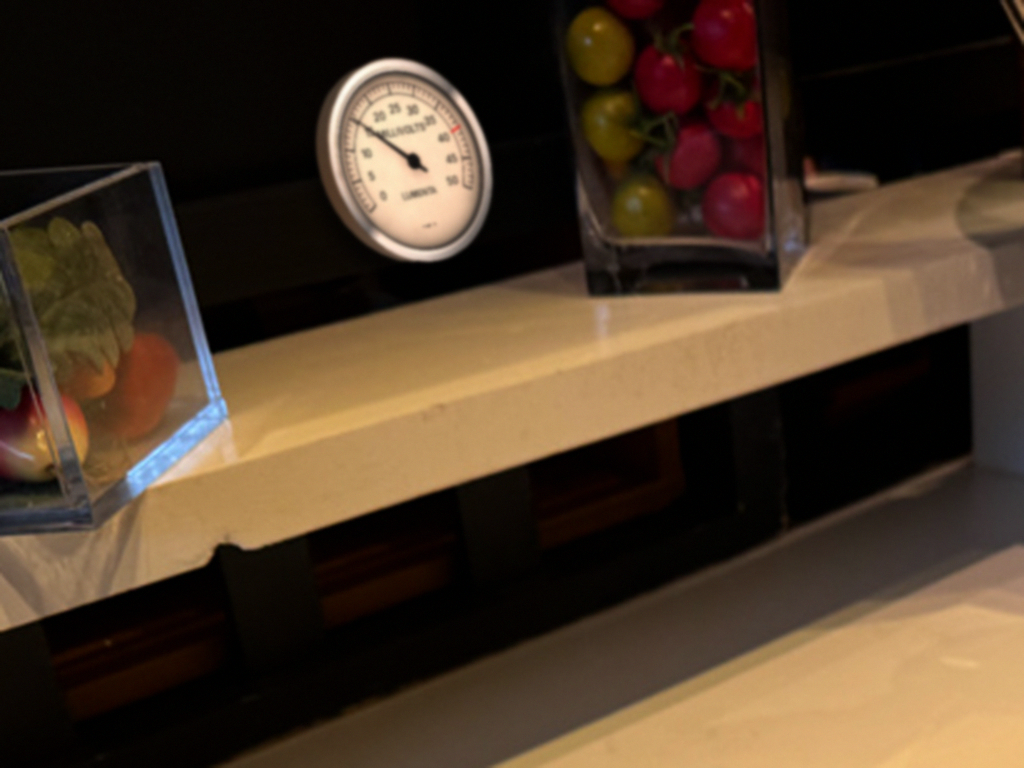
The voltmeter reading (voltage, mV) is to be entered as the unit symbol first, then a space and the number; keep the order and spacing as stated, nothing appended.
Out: mV 15
